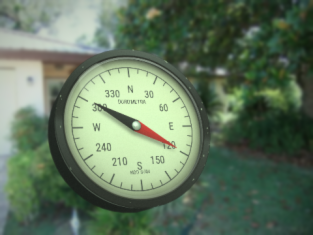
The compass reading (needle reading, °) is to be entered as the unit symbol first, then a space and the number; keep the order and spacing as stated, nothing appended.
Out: ° 120
